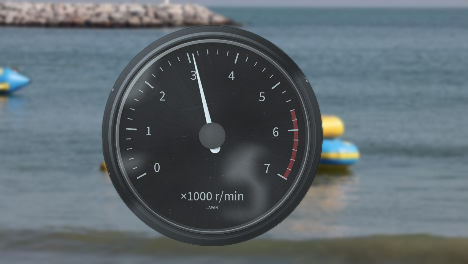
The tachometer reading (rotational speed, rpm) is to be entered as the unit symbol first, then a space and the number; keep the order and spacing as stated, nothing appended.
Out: rpm 3100
